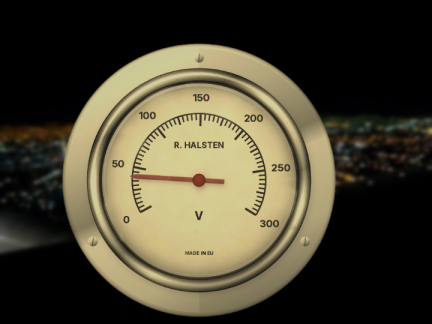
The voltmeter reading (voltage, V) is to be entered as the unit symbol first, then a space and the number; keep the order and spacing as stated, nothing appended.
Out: V 40
